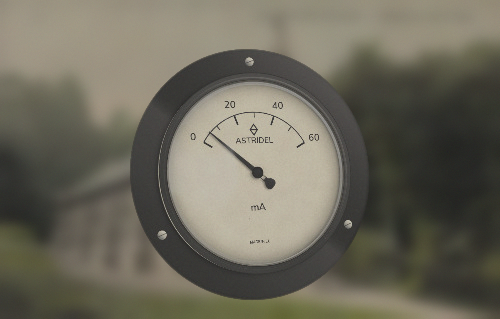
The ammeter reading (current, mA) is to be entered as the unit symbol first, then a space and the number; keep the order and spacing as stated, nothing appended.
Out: mA 5
